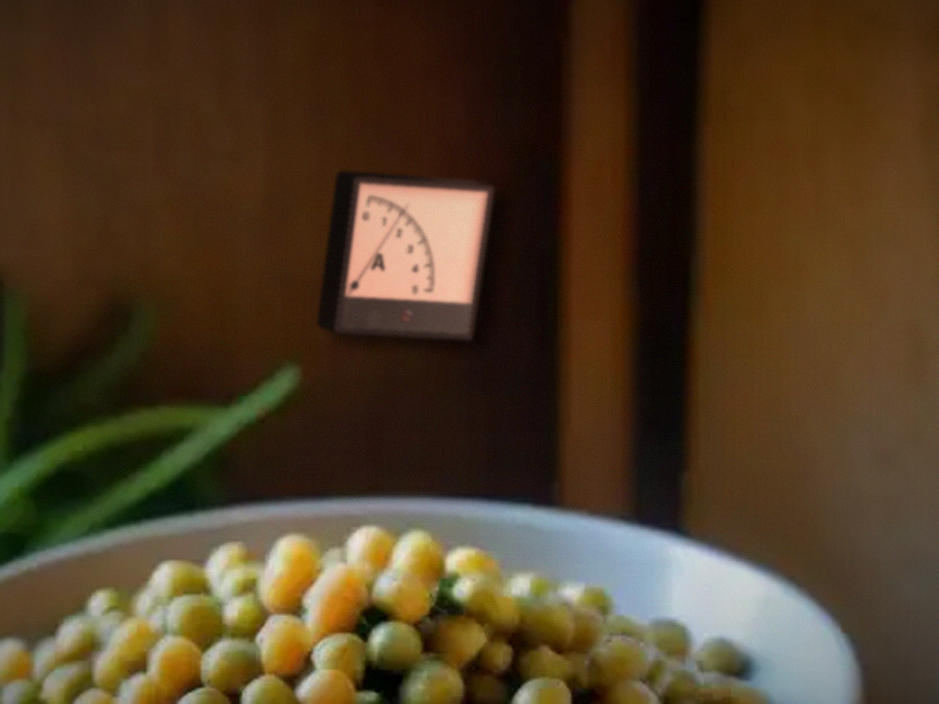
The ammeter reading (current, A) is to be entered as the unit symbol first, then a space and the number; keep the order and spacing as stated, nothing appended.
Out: A 1.5
